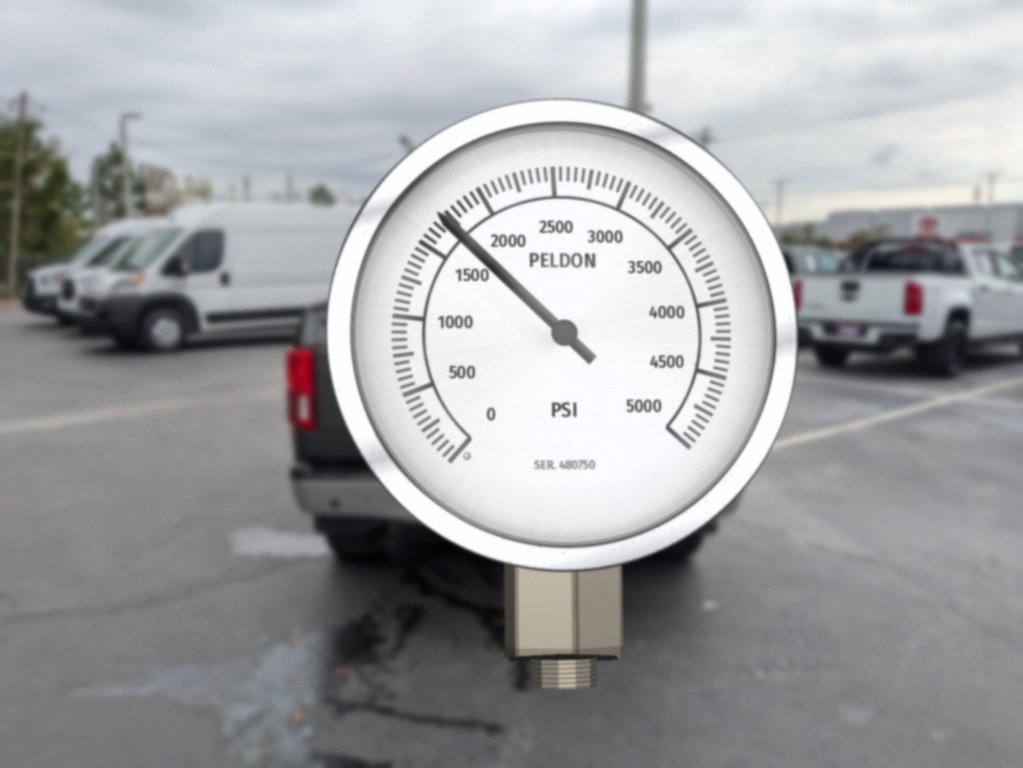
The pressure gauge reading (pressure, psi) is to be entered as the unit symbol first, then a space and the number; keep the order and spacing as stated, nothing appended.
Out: psi 1700
